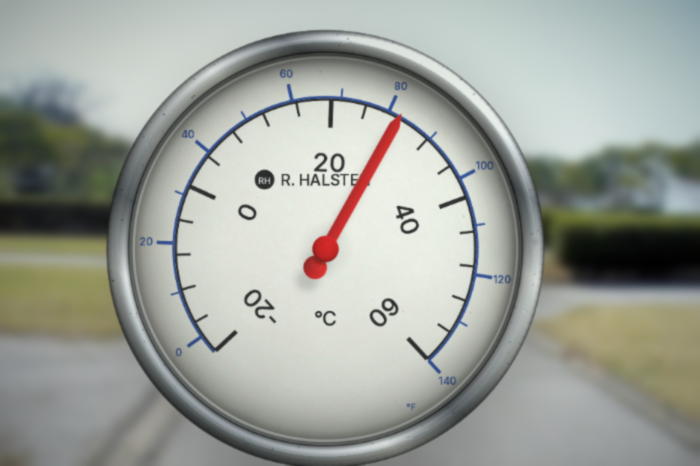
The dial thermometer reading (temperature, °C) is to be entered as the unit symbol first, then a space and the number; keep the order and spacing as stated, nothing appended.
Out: °C 28
